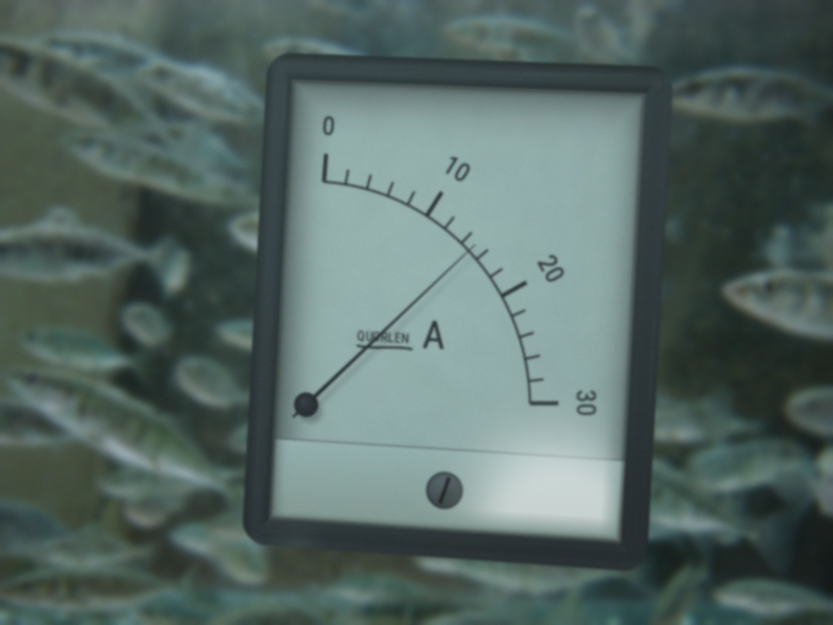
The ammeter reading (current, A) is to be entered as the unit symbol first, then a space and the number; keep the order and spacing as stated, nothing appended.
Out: A 15
